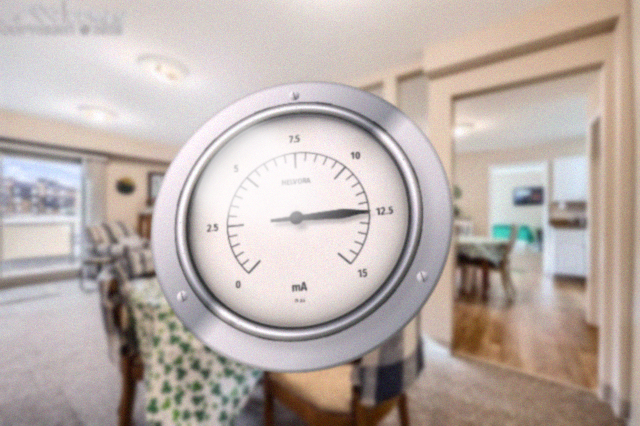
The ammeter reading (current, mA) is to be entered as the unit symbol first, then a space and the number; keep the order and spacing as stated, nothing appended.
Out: mA 12.5
